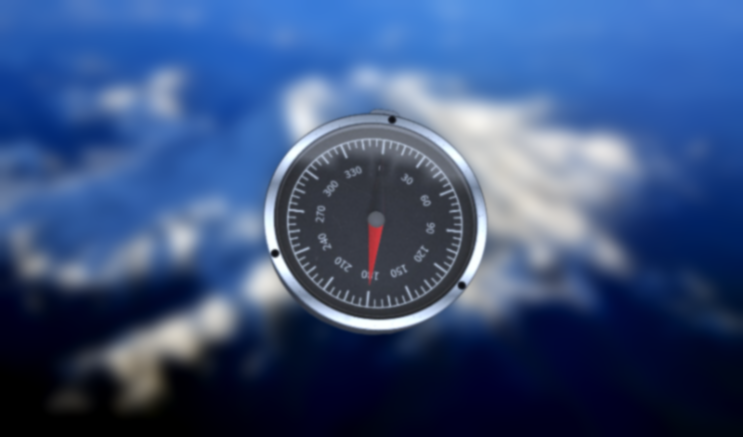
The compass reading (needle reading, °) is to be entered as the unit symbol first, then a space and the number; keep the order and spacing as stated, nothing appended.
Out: ° 180
